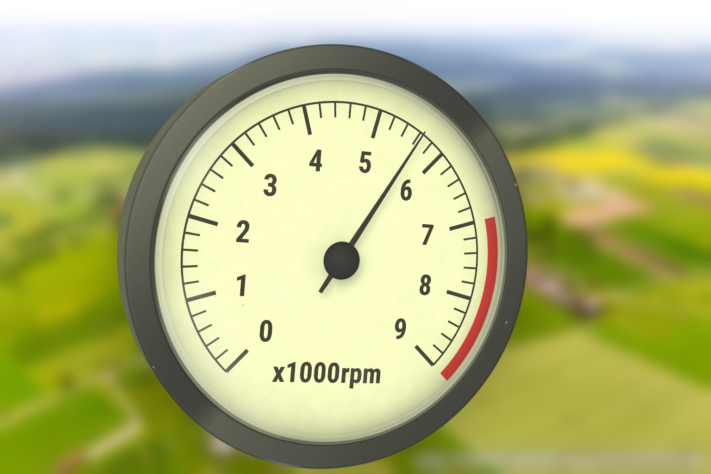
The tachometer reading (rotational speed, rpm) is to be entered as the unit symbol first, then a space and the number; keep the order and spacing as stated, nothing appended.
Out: rpm 5600
